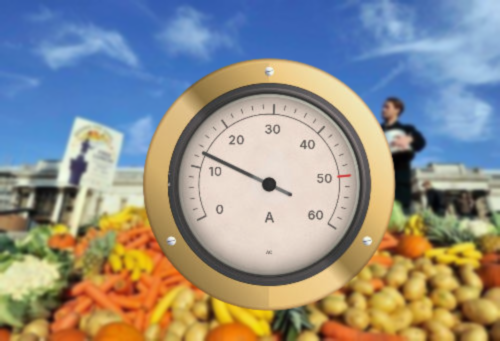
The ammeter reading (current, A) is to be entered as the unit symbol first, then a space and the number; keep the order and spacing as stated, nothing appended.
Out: A 13
